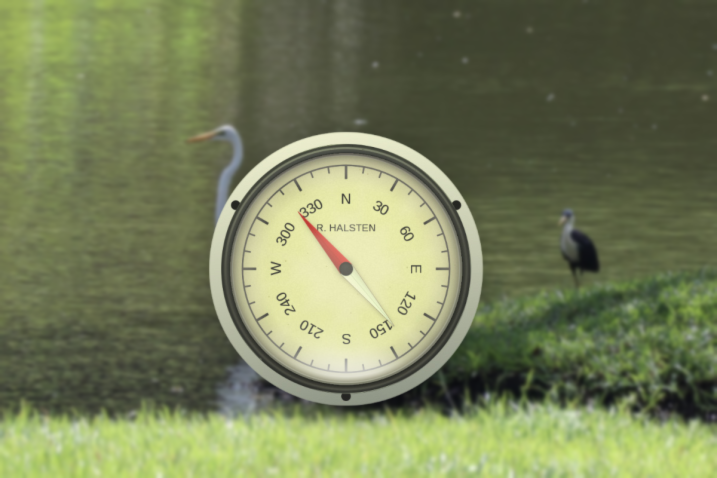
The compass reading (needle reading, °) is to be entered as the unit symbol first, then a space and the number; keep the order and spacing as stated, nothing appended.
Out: ° 320
